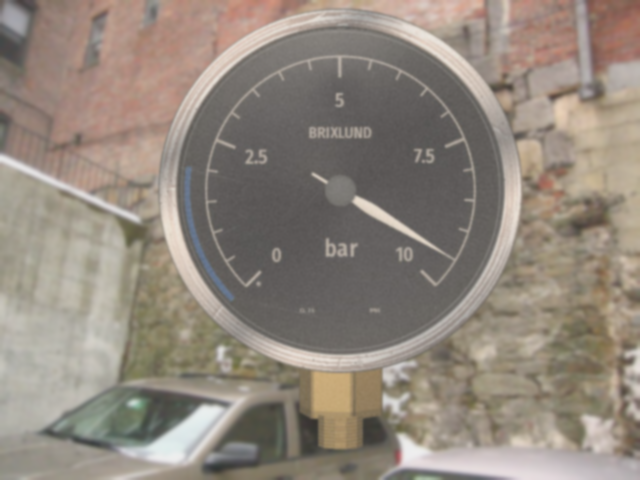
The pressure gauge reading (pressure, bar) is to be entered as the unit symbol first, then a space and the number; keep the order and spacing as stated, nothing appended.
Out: bar 9.5
